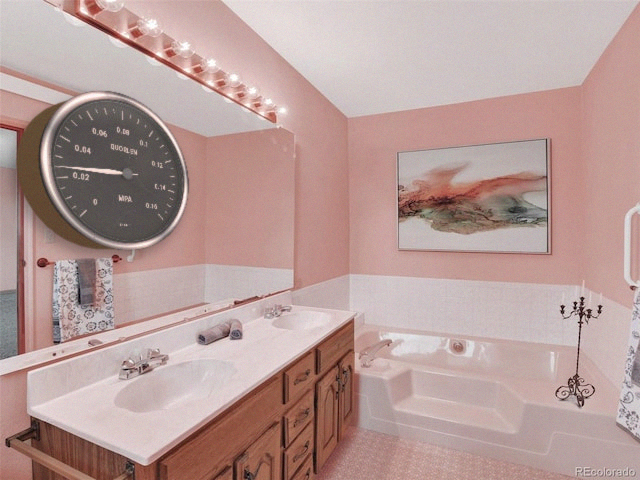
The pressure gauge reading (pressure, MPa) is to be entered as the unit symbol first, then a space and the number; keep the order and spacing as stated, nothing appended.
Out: MPa 0.025
